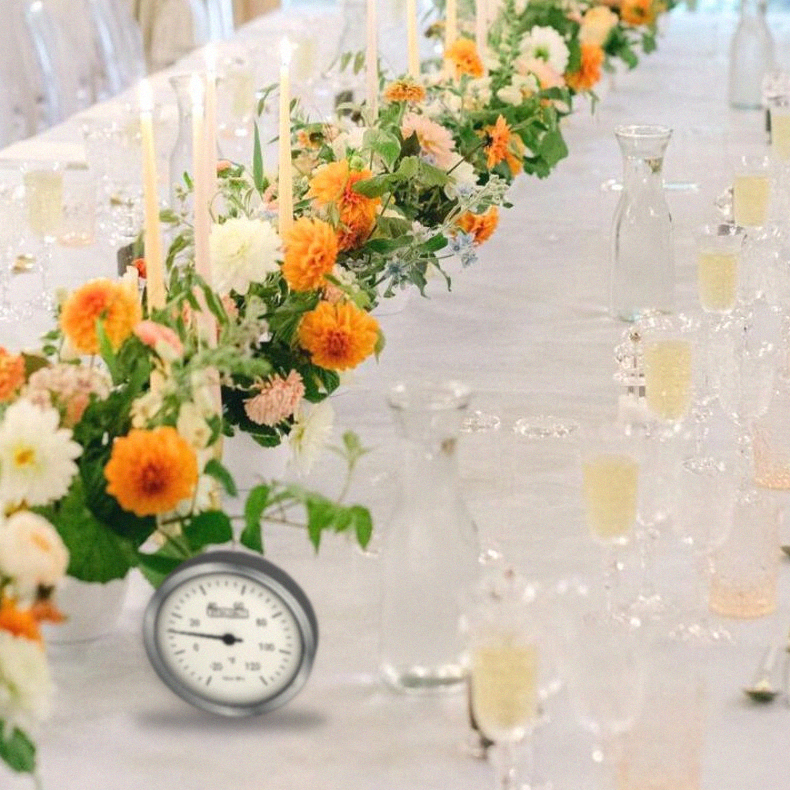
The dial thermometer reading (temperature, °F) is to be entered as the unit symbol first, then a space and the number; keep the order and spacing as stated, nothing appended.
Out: °F 12
